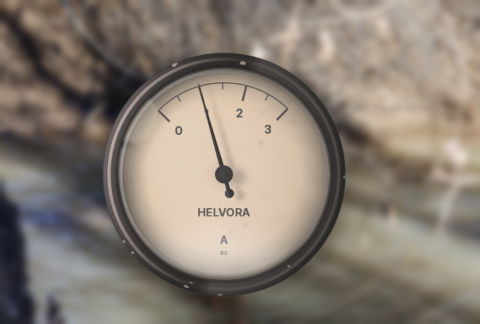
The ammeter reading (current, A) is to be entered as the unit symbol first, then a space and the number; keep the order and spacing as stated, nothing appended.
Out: A 1
